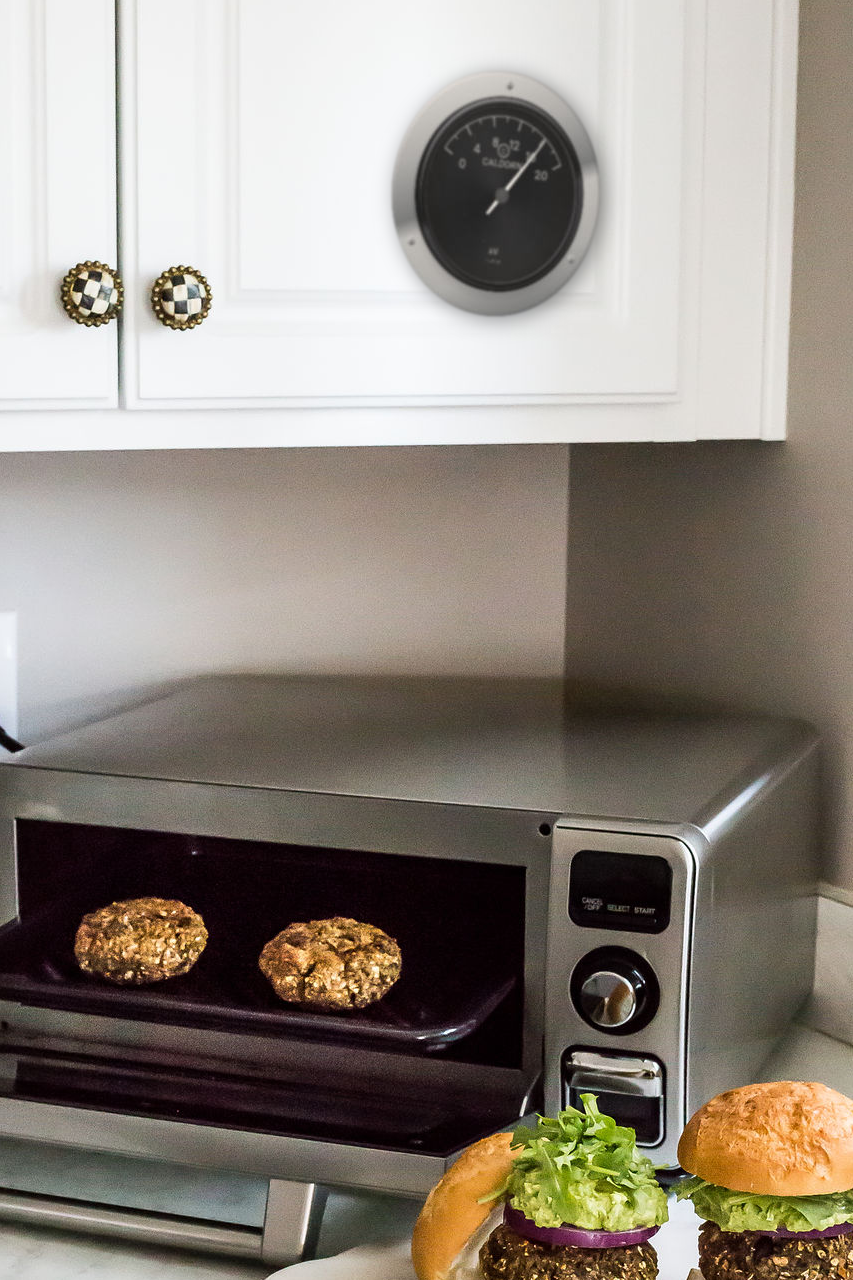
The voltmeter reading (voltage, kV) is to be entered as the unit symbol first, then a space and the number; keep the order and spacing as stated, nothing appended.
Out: kV 16
